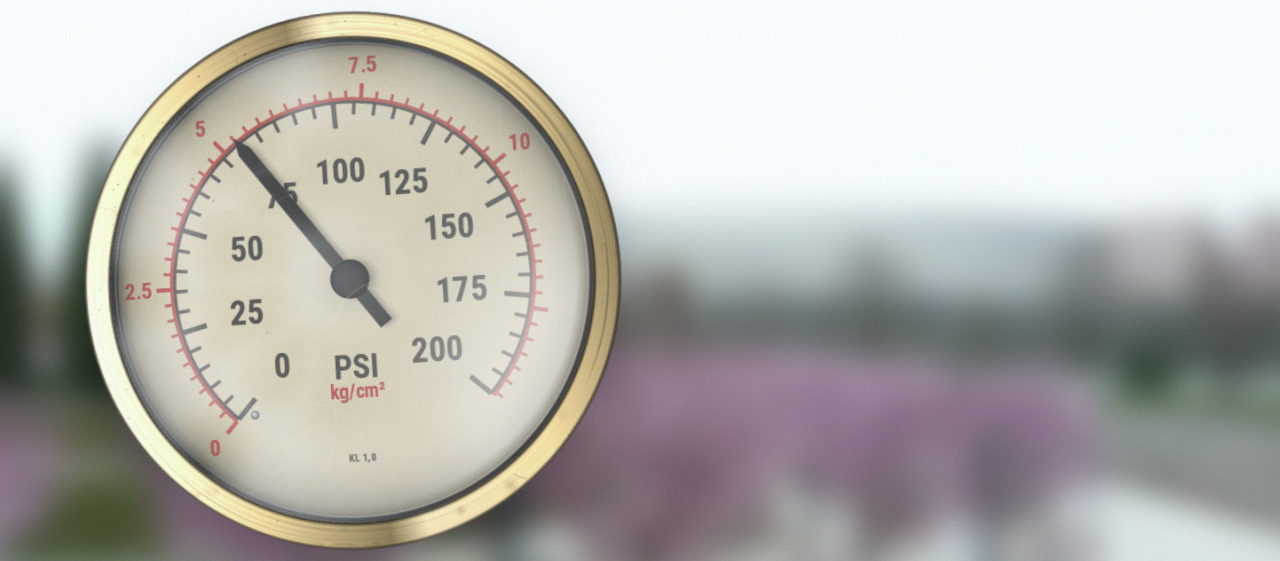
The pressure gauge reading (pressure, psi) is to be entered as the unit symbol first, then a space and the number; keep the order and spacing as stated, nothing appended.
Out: psi 75
